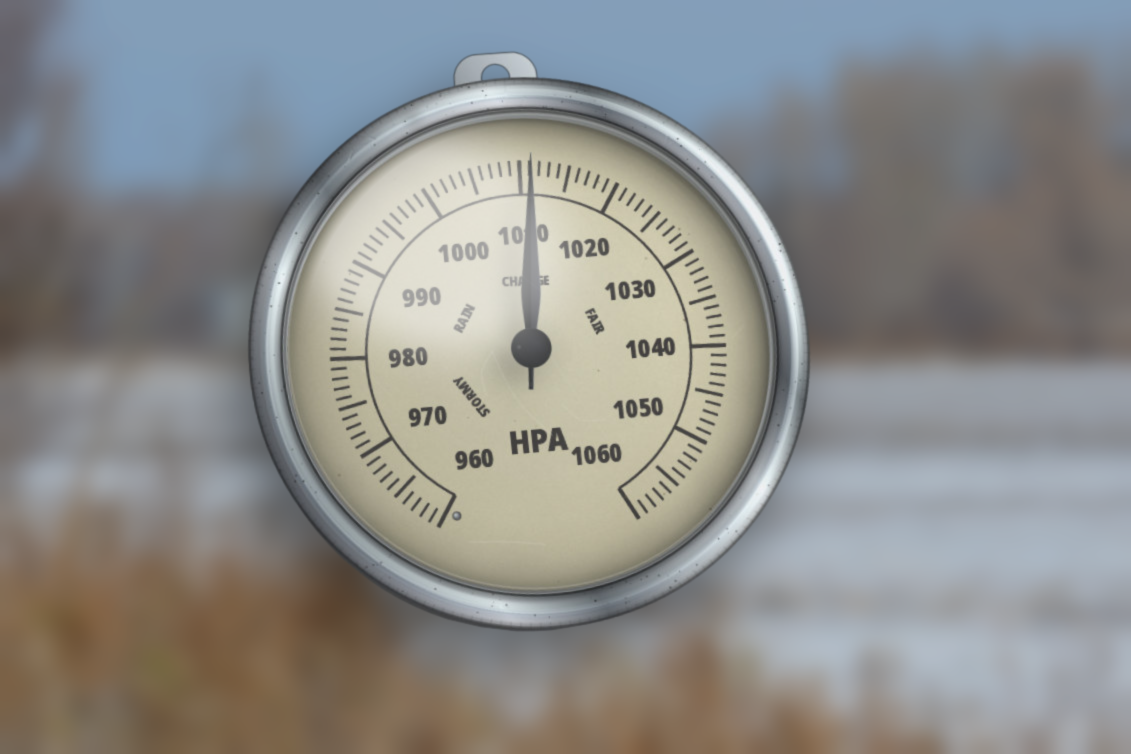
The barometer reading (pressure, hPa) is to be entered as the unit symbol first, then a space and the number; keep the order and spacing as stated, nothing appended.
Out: hPa 1011
